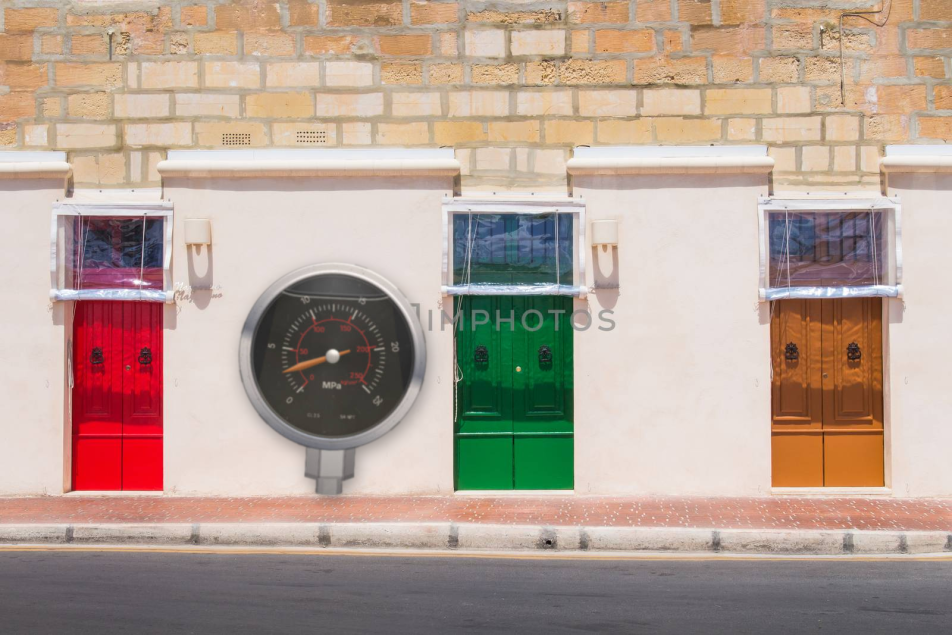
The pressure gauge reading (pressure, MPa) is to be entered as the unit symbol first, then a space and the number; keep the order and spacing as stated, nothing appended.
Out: MPa 2.5
